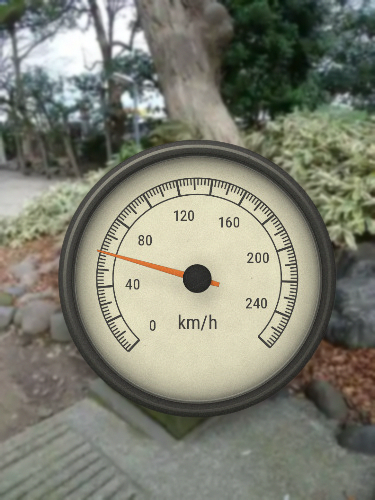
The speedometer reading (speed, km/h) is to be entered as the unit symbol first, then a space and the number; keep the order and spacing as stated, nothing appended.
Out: km/h 60
